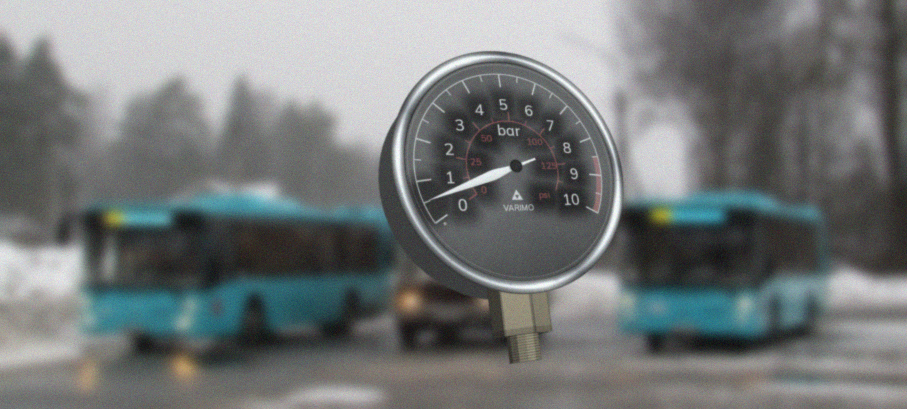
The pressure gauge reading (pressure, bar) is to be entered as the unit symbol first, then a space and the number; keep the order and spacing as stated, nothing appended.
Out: bar 0.5
